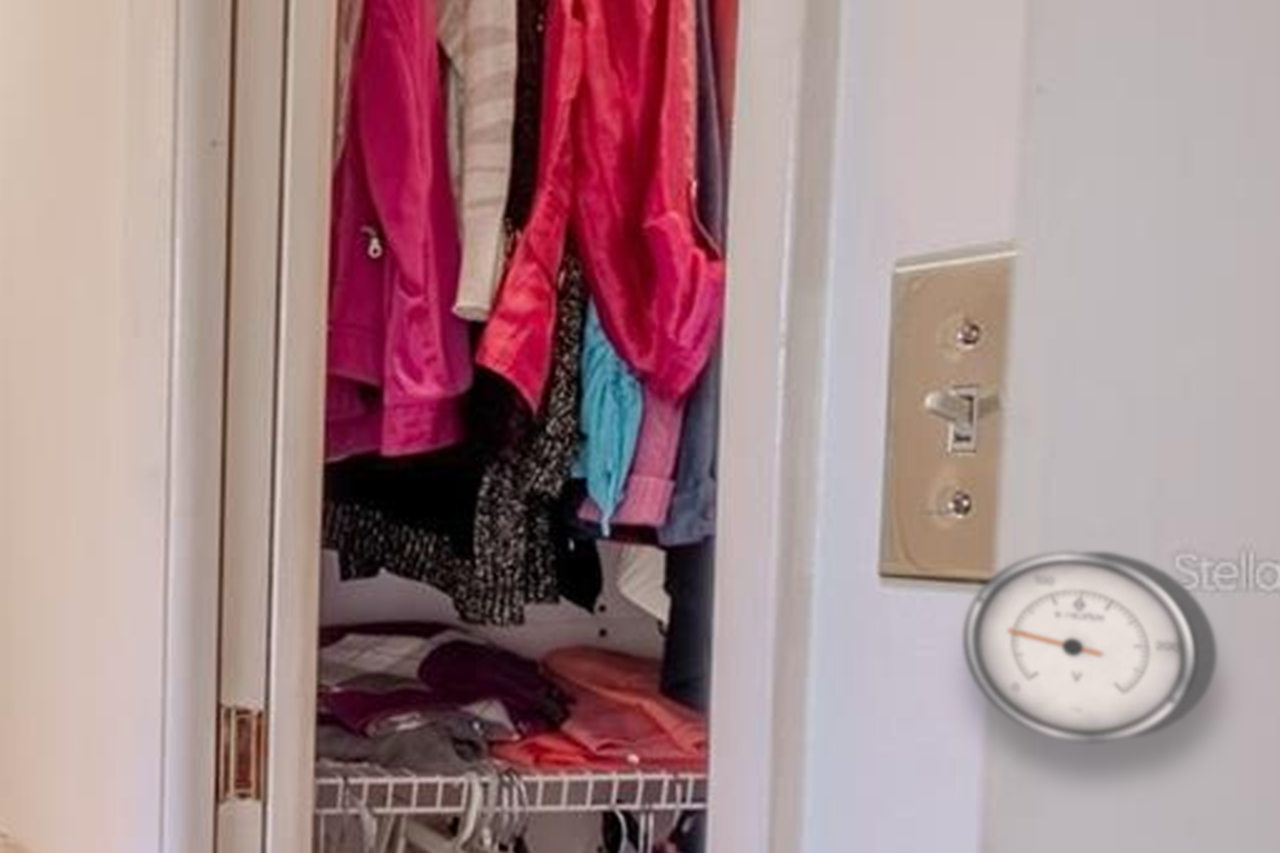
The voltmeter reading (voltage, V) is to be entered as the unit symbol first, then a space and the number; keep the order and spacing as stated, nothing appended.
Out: V 50
